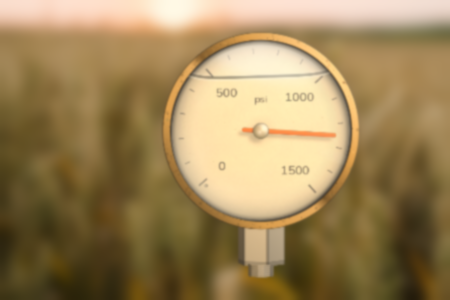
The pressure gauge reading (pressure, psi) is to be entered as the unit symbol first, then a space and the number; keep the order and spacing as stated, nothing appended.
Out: psi 1250
